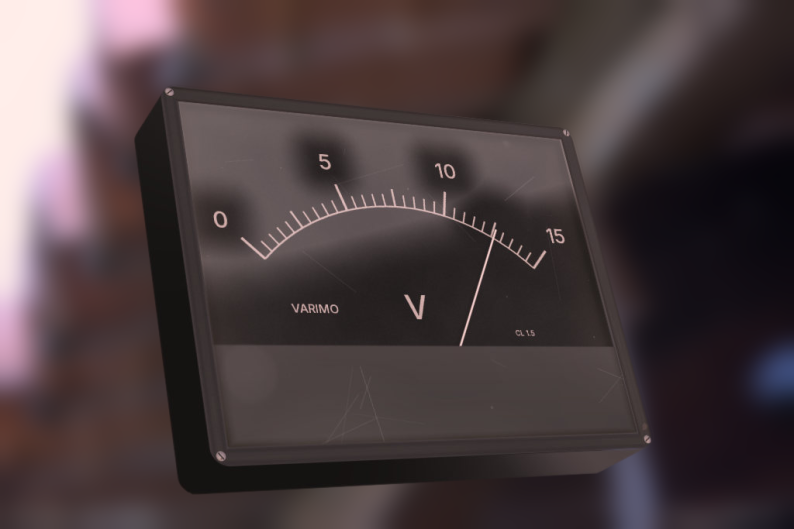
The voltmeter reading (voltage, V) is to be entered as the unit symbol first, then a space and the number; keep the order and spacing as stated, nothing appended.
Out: V 12.5
